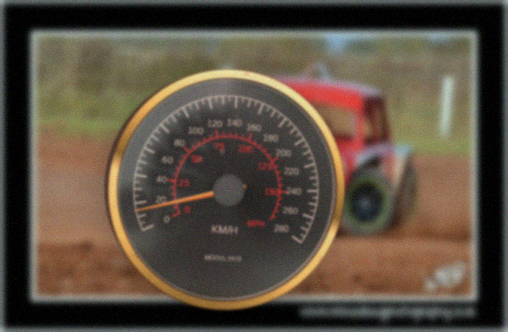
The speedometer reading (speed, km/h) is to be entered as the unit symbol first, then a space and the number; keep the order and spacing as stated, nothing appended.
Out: km/h 15
